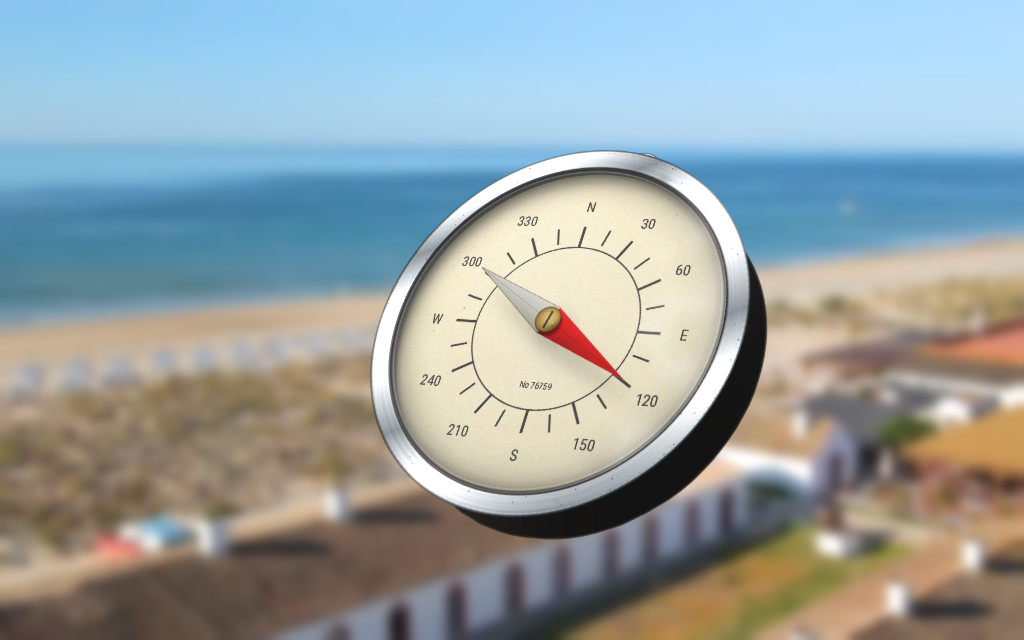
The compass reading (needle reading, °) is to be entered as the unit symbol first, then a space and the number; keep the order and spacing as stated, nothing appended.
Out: ° 120
